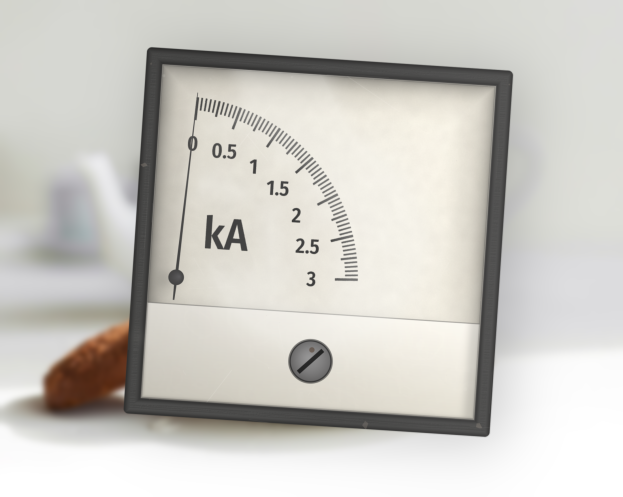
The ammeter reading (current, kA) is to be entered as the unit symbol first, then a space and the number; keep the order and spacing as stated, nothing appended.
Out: kA 0
